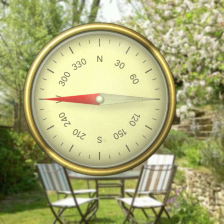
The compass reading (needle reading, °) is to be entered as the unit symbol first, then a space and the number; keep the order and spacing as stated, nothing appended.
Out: ° 270
